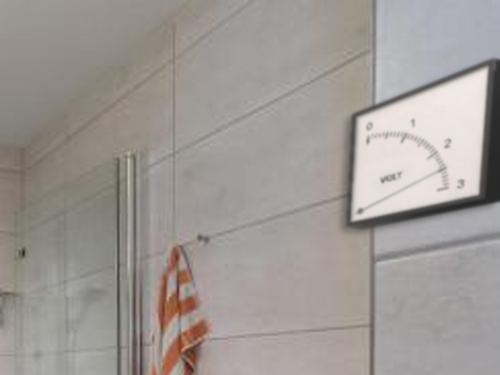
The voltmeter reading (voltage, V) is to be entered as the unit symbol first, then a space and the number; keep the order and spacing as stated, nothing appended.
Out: V 2.5
